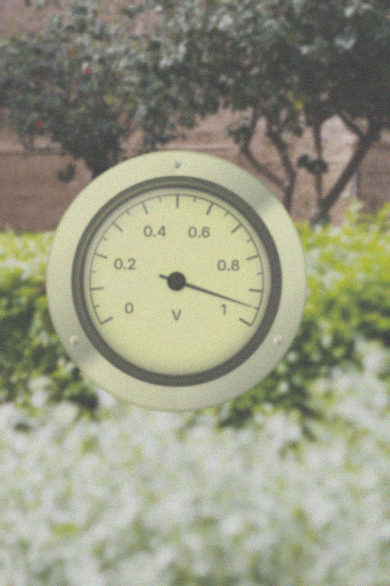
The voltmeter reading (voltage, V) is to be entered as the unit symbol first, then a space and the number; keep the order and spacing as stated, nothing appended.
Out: V 0.95
